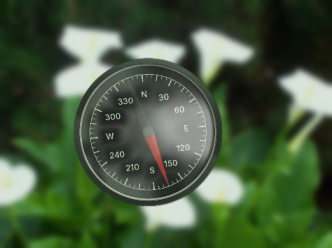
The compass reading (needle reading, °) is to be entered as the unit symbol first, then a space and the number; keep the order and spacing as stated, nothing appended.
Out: ° 165
